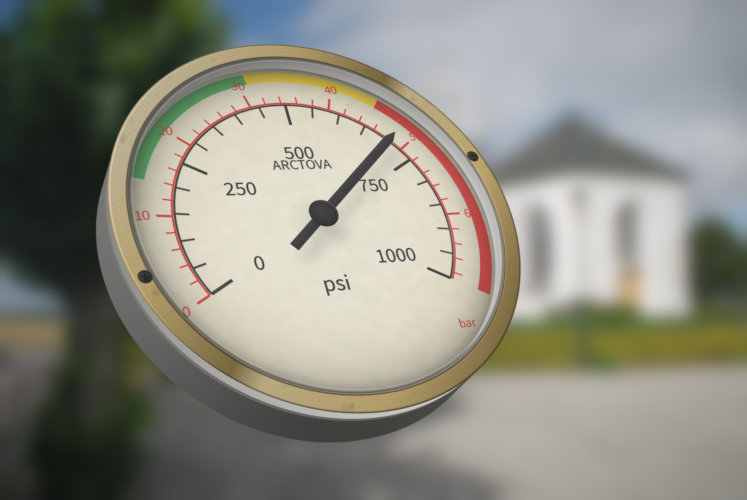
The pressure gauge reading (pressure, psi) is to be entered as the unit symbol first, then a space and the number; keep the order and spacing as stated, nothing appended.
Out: psi 700
